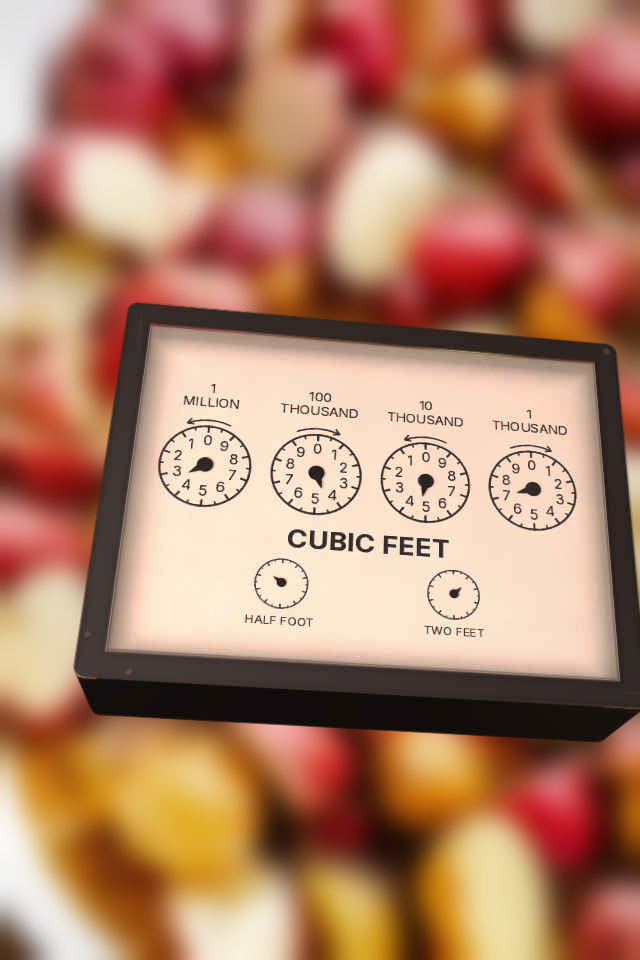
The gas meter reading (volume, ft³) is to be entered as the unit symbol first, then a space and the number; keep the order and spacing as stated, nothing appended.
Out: ft³ 344700
